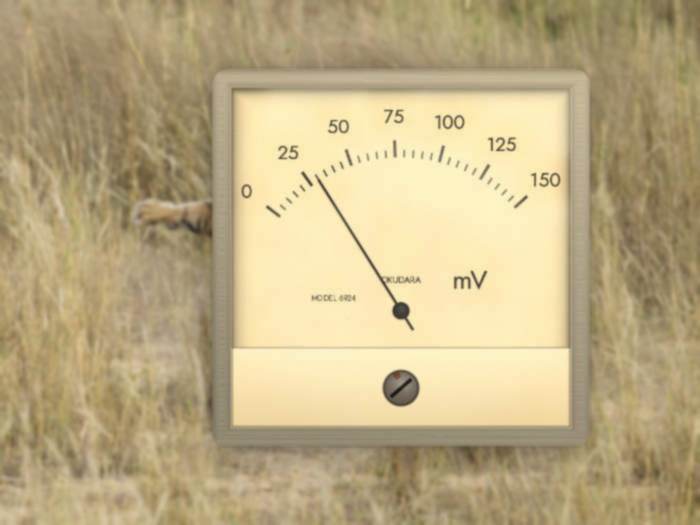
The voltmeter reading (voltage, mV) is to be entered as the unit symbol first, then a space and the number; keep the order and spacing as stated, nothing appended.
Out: mV 30
